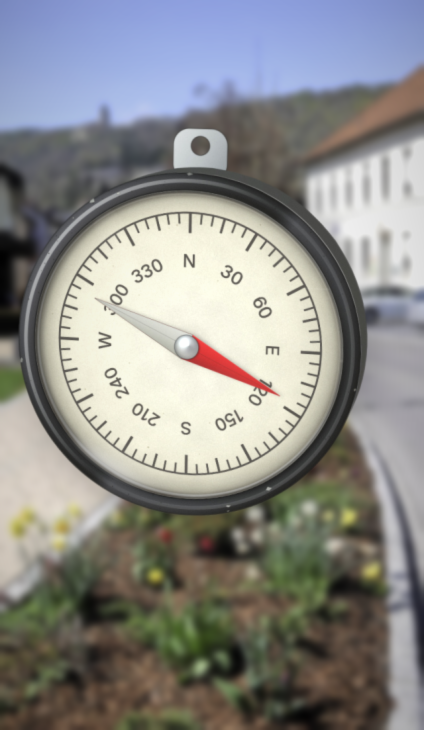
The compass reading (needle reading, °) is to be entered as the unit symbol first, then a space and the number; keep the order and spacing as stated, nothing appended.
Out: ° 115
